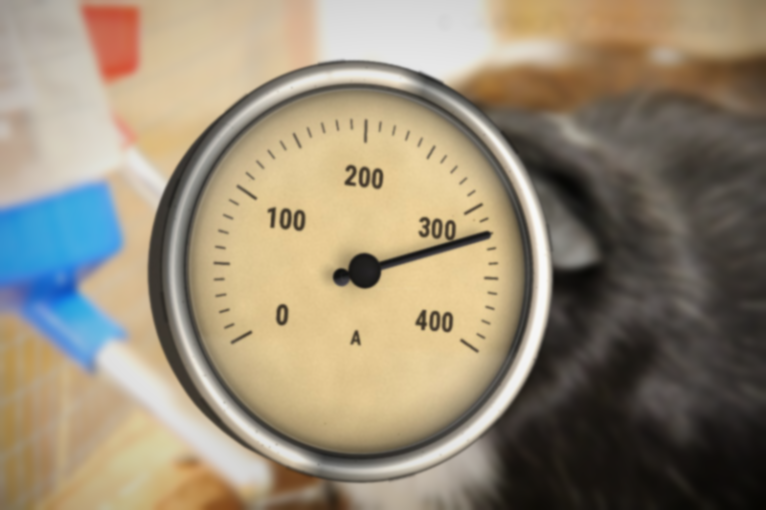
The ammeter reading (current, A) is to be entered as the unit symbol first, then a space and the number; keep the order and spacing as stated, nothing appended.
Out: A 320
